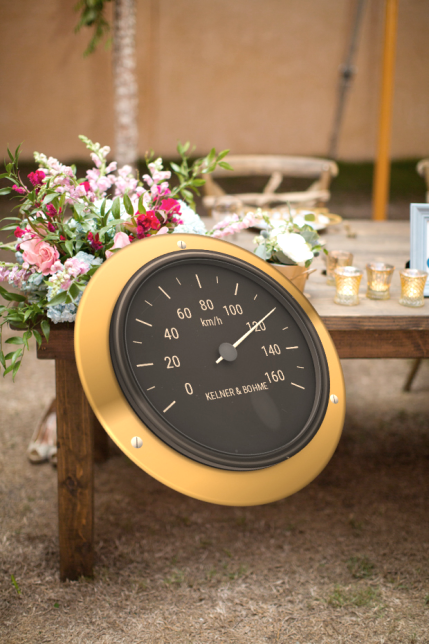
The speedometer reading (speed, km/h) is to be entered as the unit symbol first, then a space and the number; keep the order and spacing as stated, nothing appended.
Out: km/h 120
